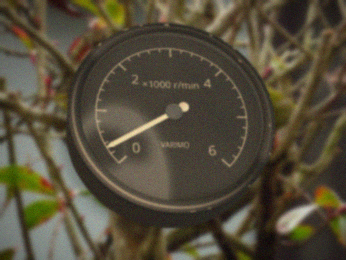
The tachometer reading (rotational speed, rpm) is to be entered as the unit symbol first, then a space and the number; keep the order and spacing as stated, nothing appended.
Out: rpm 300
